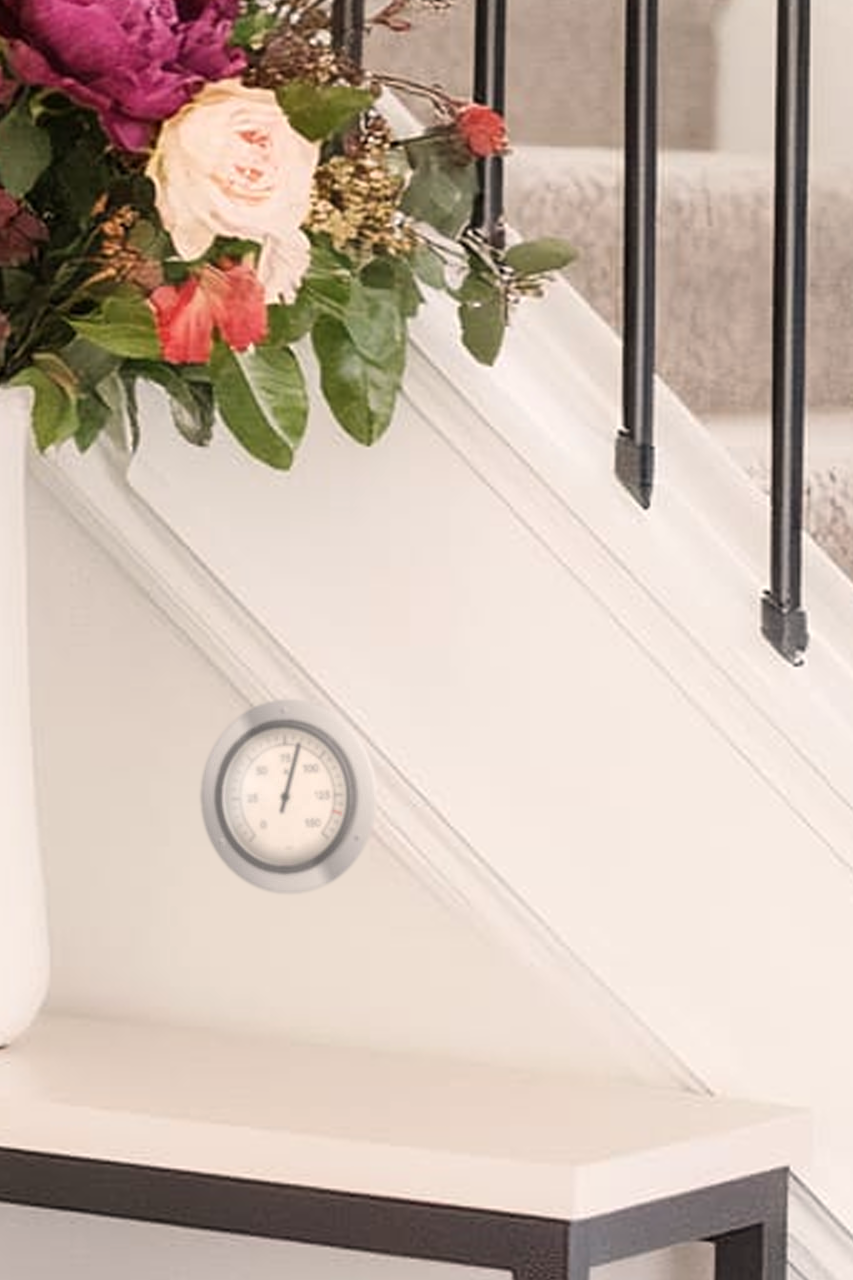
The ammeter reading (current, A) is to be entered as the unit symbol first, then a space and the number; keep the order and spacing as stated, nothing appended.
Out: A 85
